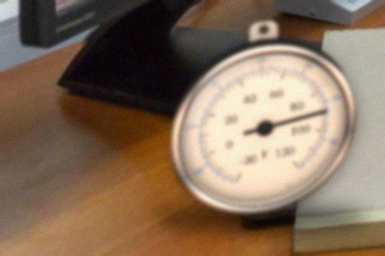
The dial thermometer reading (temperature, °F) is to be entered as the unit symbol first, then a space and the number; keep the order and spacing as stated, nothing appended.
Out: °F 90
